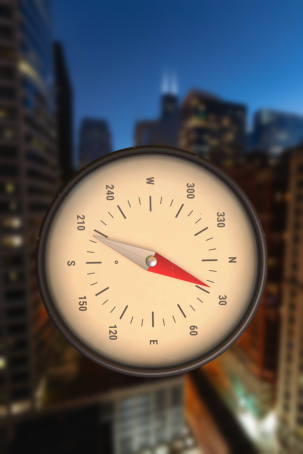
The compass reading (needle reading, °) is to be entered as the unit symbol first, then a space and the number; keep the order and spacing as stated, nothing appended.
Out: ° 25
